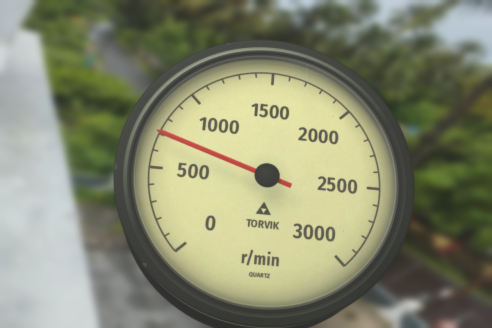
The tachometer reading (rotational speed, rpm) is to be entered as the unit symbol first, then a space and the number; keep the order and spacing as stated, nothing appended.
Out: rpm 700
